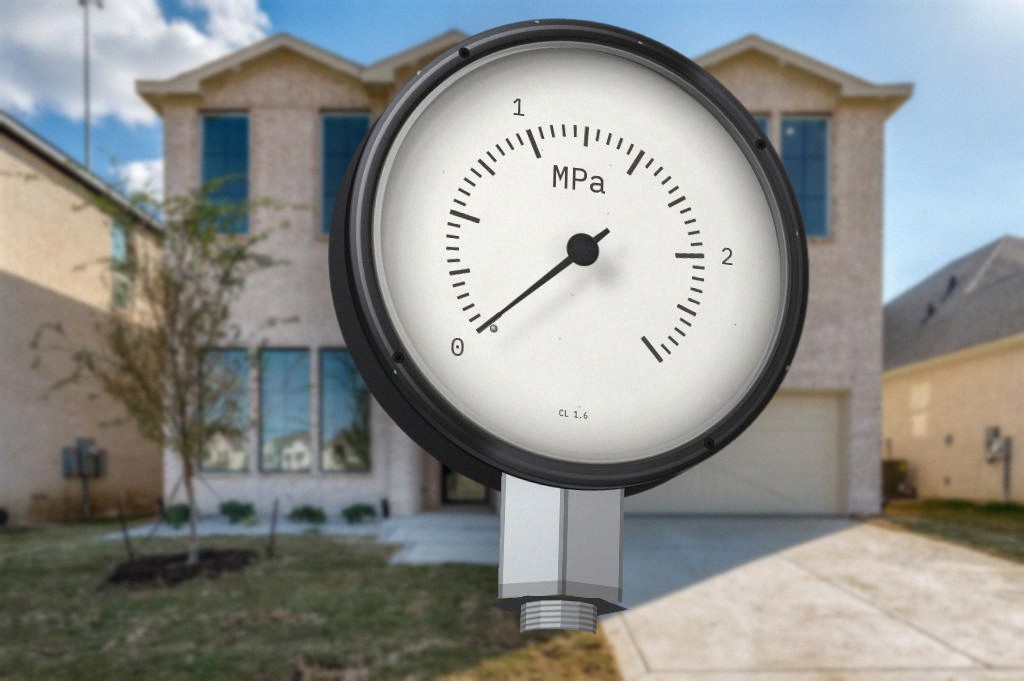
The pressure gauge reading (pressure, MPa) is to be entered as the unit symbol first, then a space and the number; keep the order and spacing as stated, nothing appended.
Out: MPa 0
